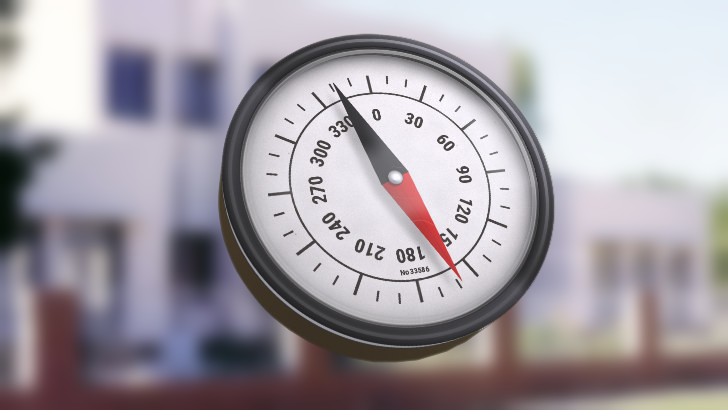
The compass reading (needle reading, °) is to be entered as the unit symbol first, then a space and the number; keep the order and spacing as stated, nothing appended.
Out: ° 160
